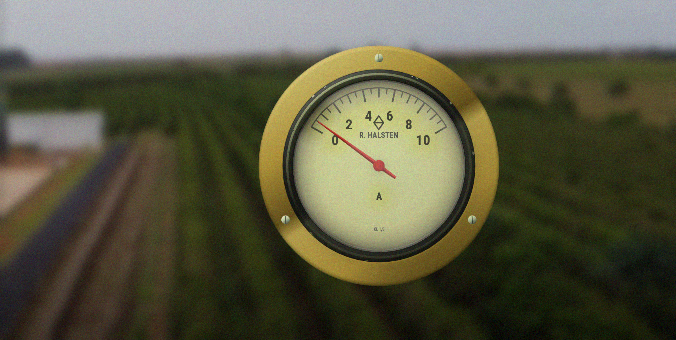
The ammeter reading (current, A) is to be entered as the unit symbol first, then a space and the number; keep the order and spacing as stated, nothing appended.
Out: A 0.5
